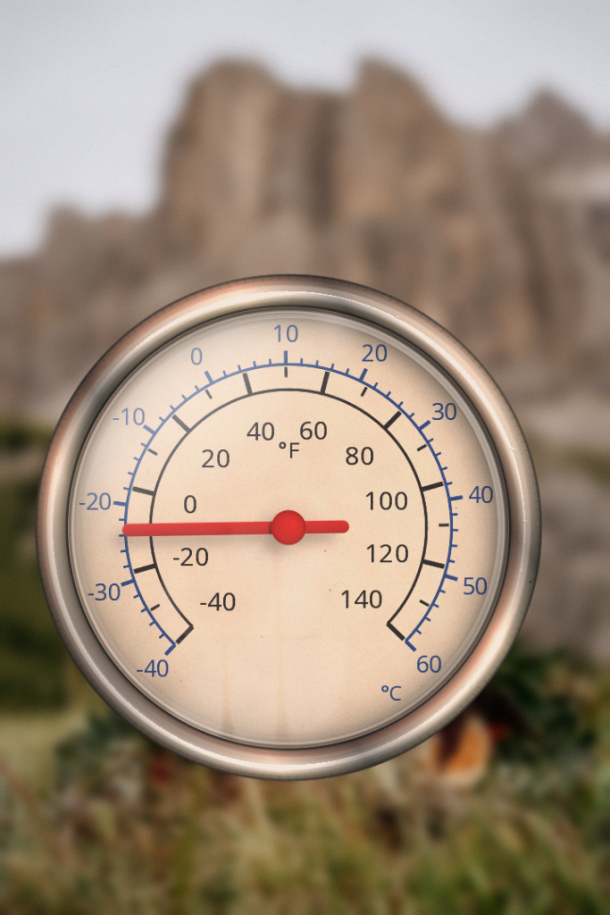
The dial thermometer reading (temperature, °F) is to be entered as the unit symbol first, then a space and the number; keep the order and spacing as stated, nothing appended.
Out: °F -10
